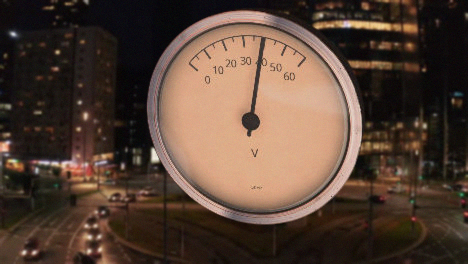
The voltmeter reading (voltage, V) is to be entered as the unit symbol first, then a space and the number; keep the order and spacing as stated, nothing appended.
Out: V 40
